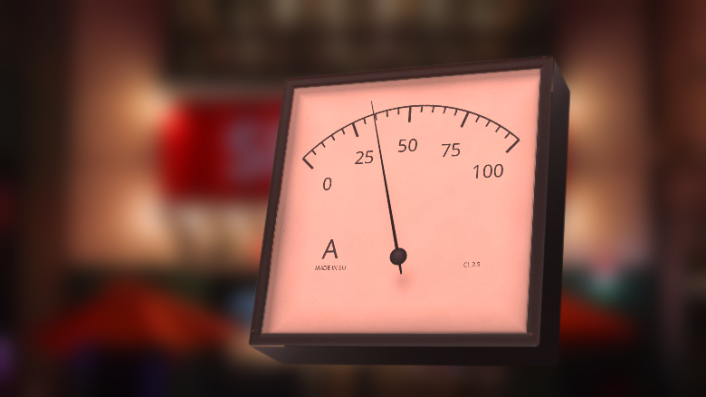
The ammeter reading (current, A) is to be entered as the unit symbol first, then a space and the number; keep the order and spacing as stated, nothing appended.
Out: A 35
